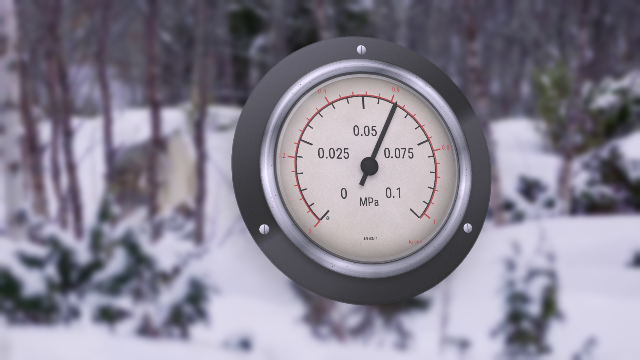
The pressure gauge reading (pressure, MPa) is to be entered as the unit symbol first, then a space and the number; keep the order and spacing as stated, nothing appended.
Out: MPa 0.06
